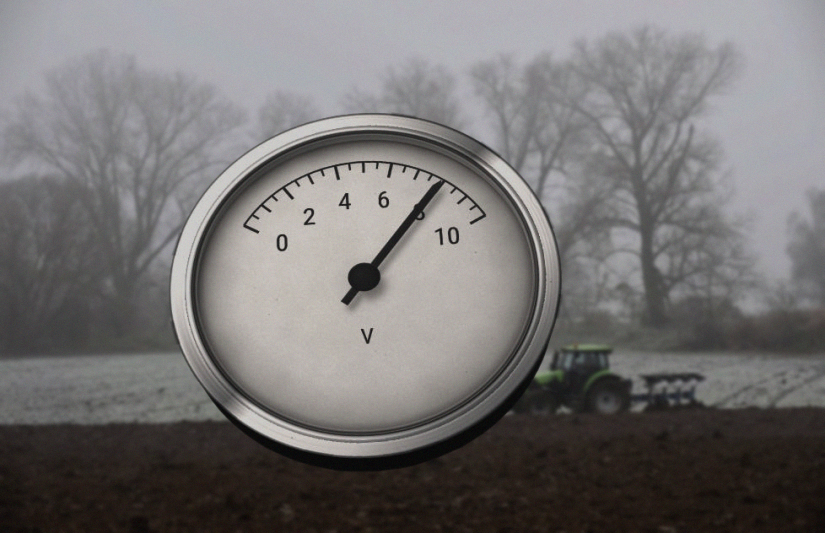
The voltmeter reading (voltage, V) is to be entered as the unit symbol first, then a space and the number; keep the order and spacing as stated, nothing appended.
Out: V 8
